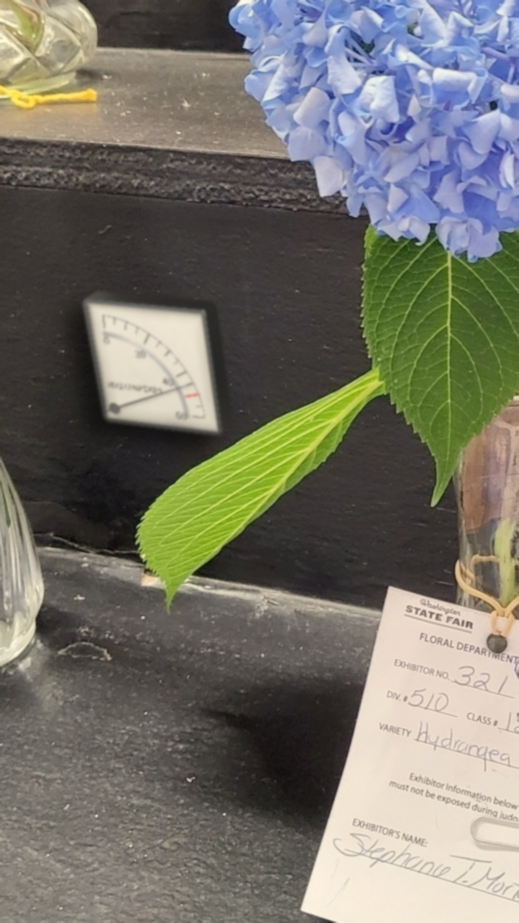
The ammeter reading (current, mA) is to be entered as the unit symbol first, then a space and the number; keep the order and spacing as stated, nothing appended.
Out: mA 45
